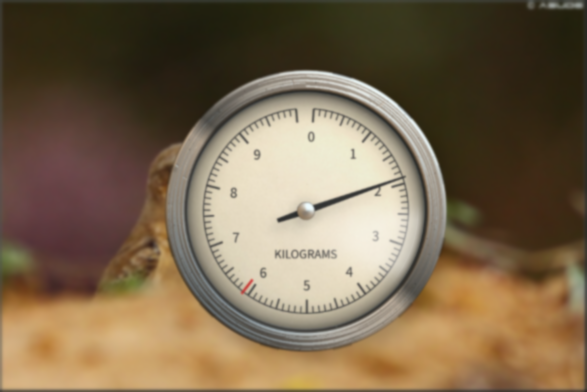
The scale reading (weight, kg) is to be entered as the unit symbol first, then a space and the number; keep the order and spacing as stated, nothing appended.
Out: kg 1.9
